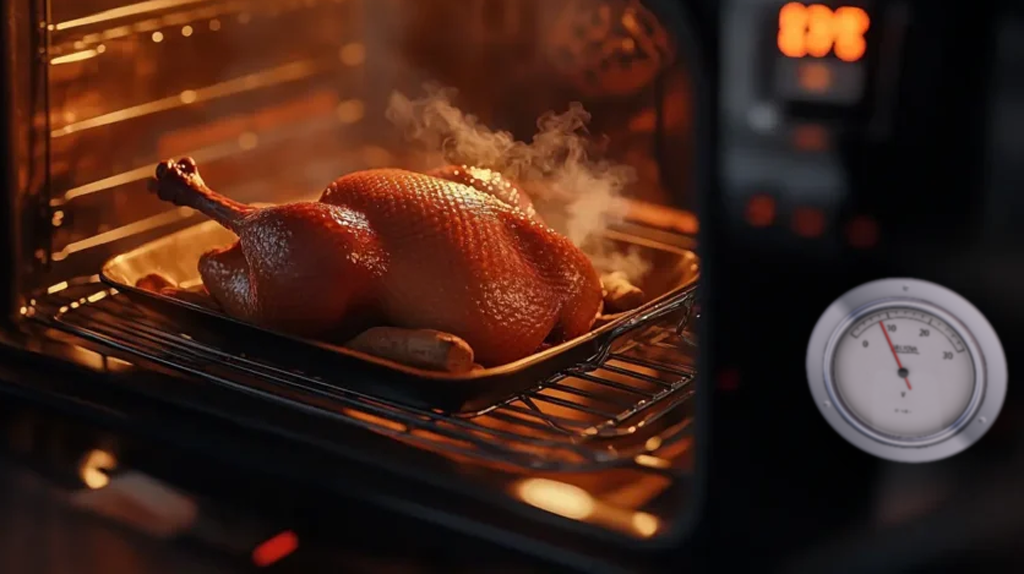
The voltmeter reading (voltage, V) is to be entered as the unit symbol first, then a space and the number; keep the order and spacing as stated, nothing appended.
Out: V 8
